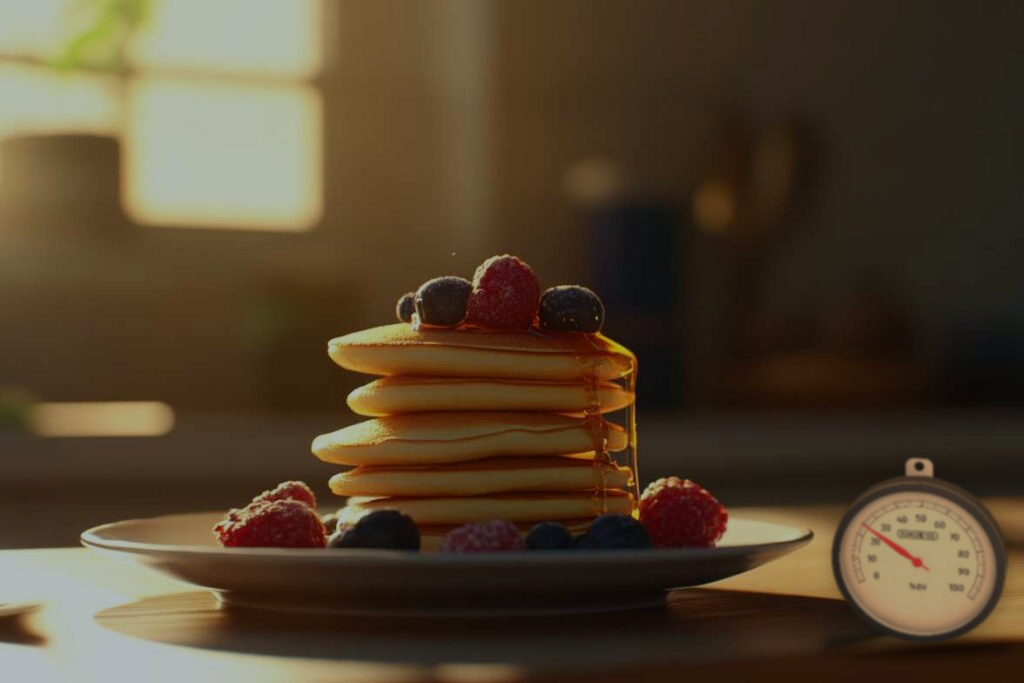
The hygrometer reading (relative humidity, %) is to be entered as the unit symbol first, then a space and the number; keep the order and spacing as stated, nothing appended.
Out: % 25
